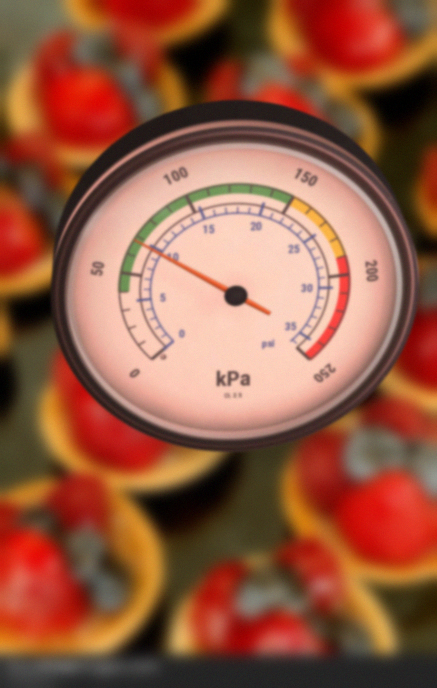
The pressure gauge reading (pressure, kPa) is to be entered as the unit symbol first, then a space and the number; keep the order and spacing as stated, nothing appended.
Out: kPa 70
